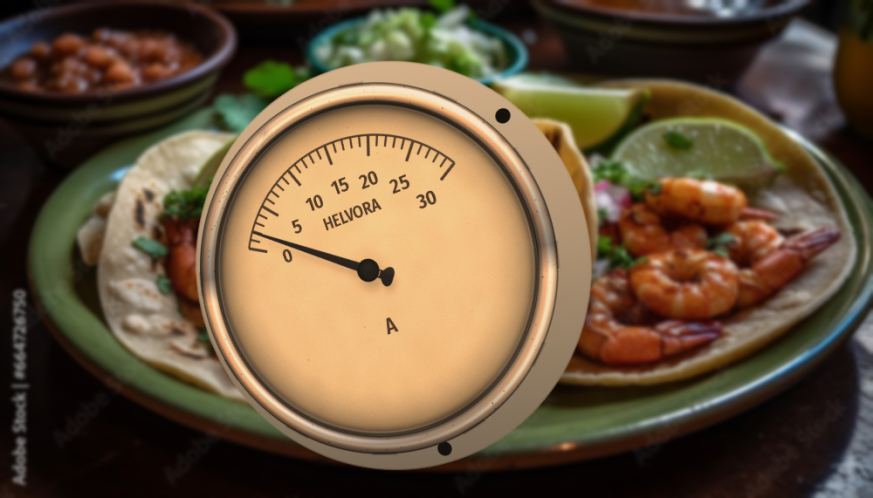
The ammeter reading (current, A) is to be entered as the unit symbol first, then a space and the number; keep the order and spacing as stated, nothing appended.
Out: A 2
